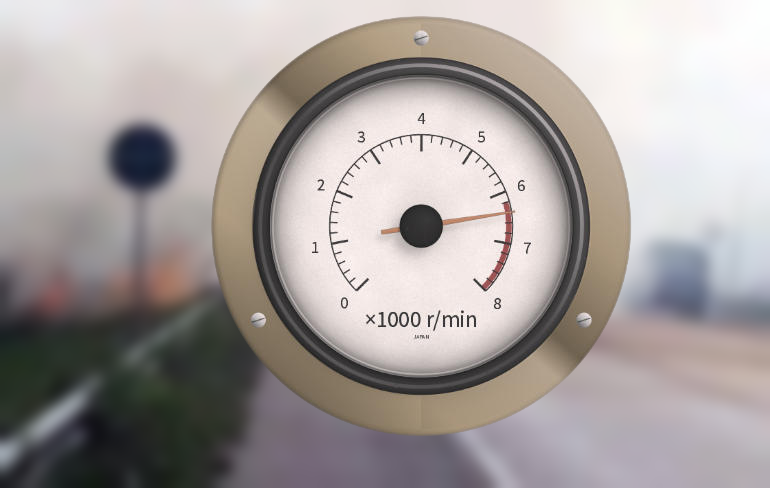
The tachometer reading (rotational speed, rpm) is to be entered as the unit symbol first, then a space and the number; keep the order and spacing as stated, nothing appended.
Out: rpm 6400
